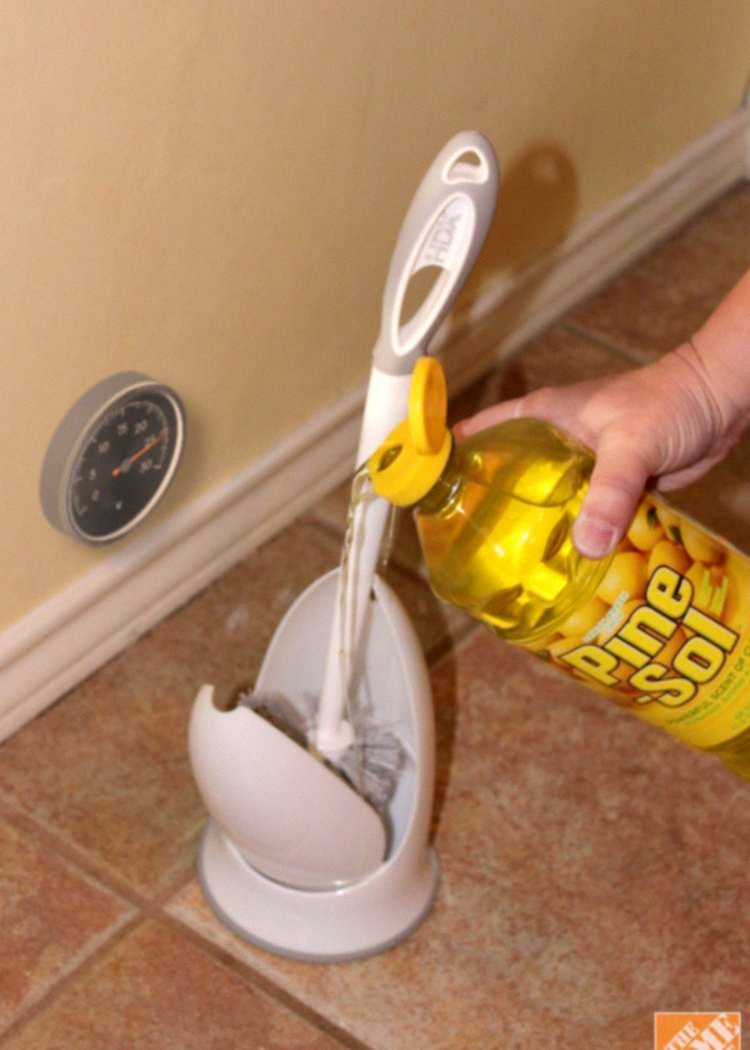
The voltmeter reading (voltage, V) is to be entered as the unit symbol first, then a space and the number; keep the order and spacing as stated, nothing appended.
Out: V 25
